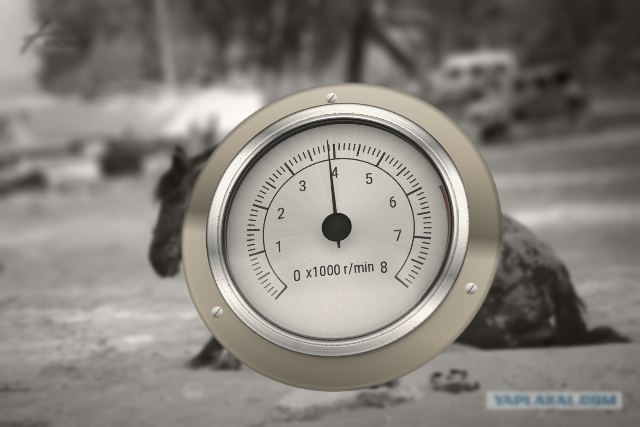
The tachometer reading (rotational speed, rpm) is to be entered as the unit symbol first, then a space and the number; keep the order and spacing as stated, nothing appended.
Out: rpm 3900
